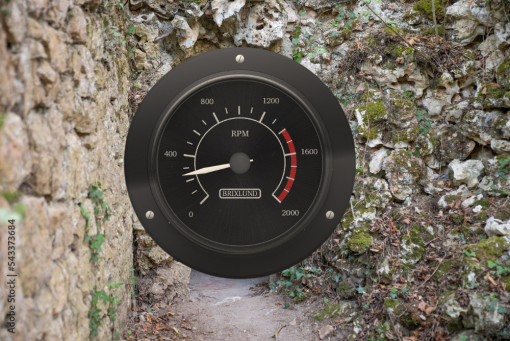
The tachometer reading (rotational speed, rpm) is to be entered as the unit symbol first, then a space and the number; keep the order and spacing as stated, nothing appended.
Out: rpm 250
